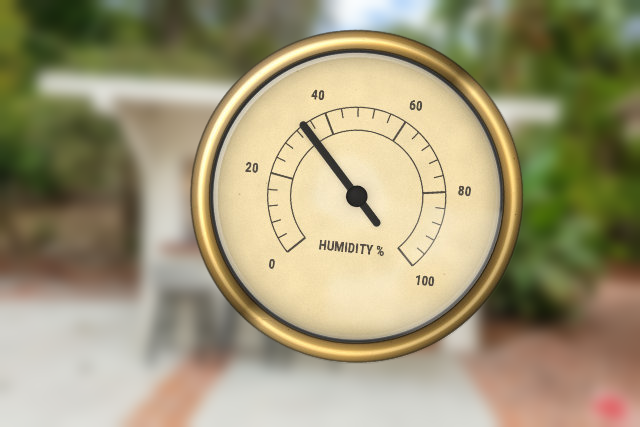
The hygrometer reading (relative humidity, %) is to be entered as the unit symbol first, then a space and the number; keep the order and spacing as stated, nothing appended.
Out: % 34
